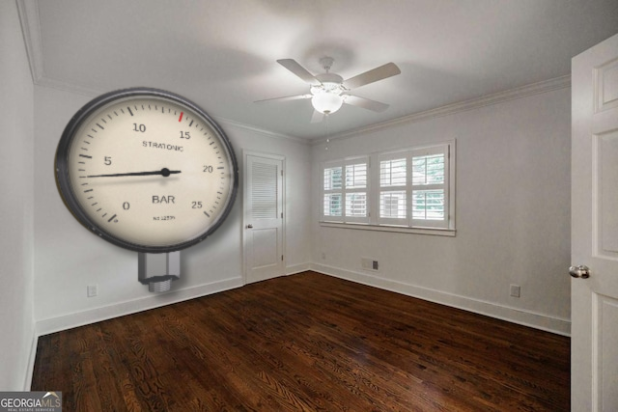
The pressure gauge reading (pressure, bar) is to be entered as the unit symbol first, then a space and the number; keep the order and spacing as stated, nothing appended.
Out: bar 3.5
